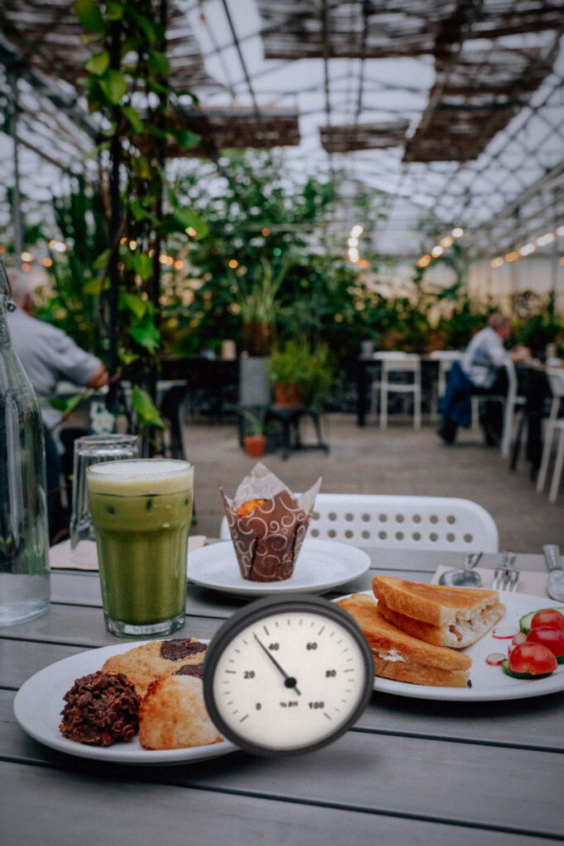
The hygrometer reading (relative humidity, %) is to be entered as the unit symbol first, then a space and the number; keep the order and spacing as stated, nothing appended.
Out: % 36
